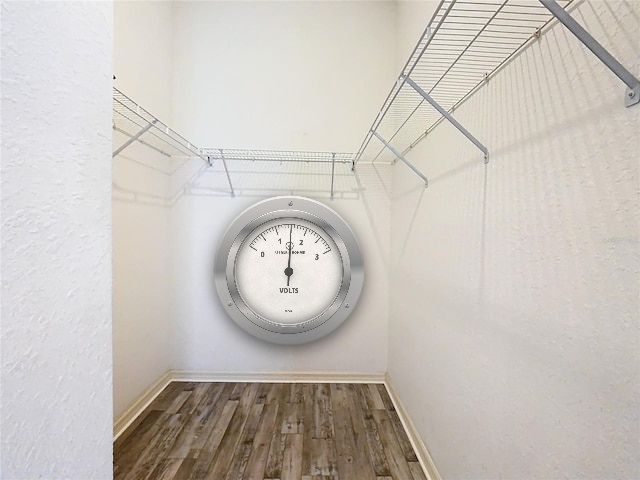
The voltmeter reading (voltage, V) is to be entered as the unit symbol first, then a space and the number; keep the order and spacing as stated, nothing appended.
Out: V 1.5
